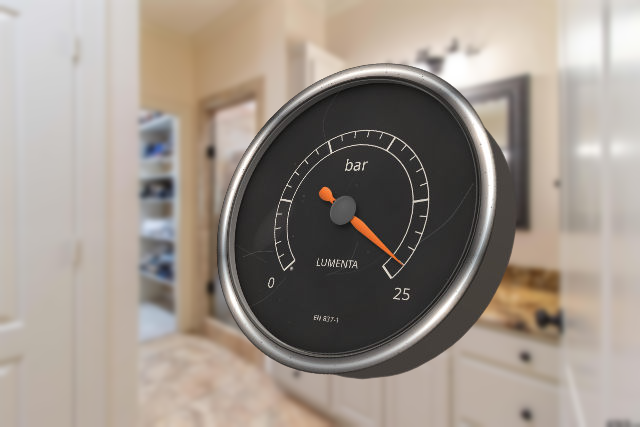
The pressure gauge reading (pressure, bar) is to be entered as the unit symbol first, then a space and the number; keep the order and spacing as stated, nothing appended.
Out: bar 24
